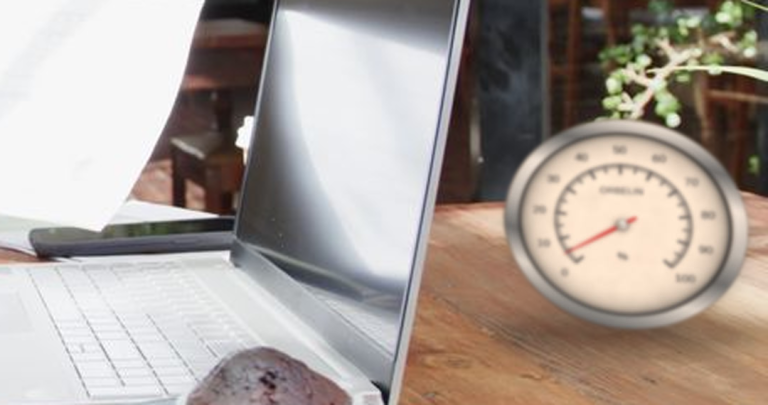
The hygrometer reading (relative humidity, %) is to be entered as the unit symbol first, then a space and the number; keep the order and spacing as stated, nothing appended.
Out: % 5
